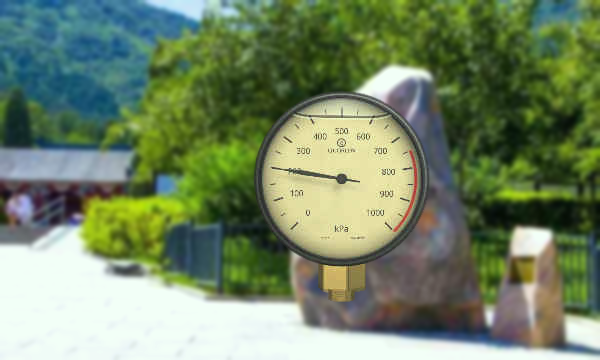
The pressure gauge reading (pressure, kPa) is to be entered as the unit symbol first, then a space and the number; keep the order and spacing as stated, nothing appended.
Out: kPa 200
